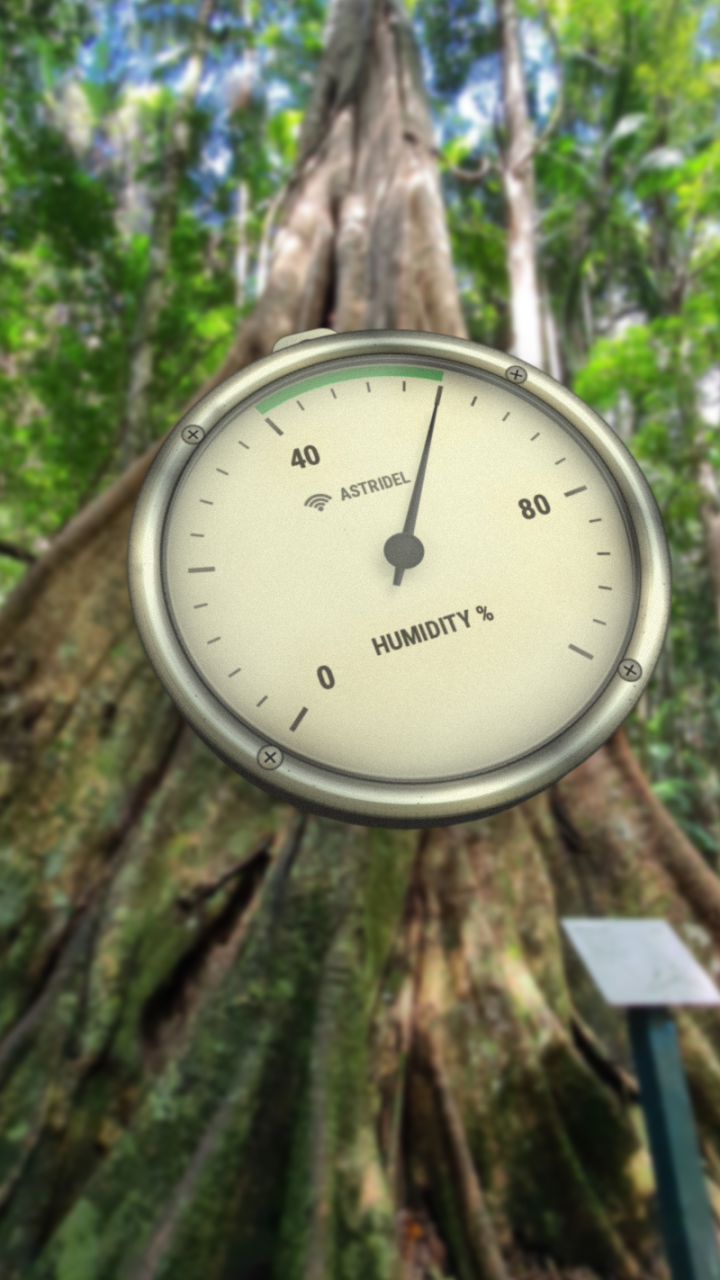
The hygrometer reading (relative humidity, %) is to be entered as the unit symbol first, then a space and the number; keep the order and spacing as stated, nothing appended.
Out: % 60
